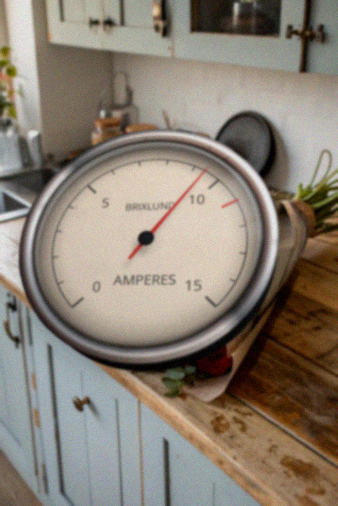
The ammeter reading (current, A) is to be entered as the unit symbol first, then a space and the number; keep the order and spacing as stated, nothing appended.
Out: A 9.5
